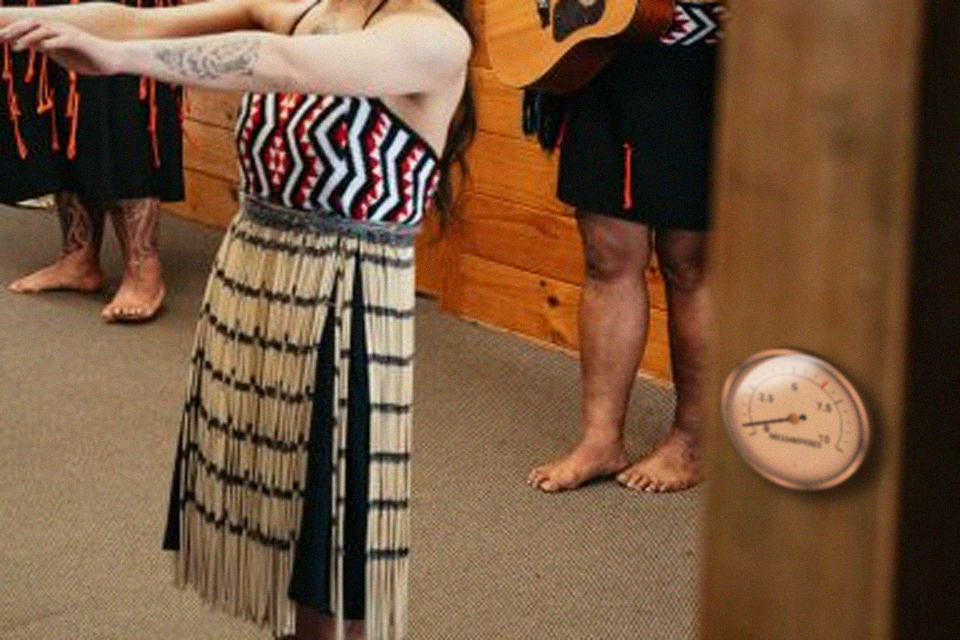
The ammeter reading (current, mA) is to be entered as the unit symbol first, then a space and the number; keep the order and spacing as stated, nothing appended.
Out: mA 0.5
